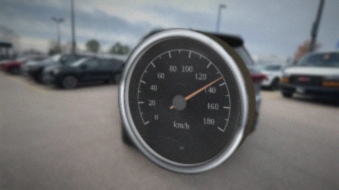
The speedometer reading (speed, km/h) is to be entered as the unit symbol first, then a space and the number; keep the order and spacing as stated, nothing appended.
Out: km/h 135
